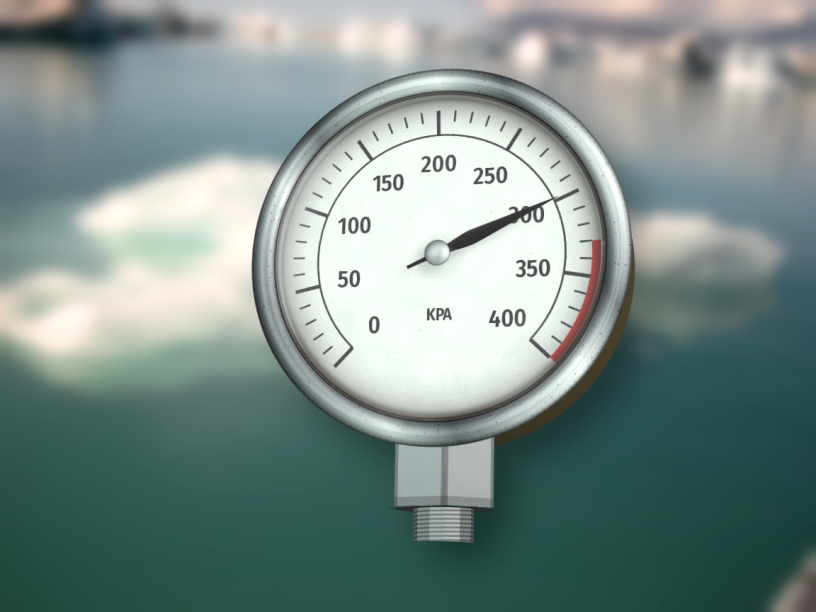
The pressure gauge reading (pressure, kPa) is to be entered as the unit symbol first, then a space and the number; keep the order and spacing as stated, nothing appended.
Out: kPa 300
